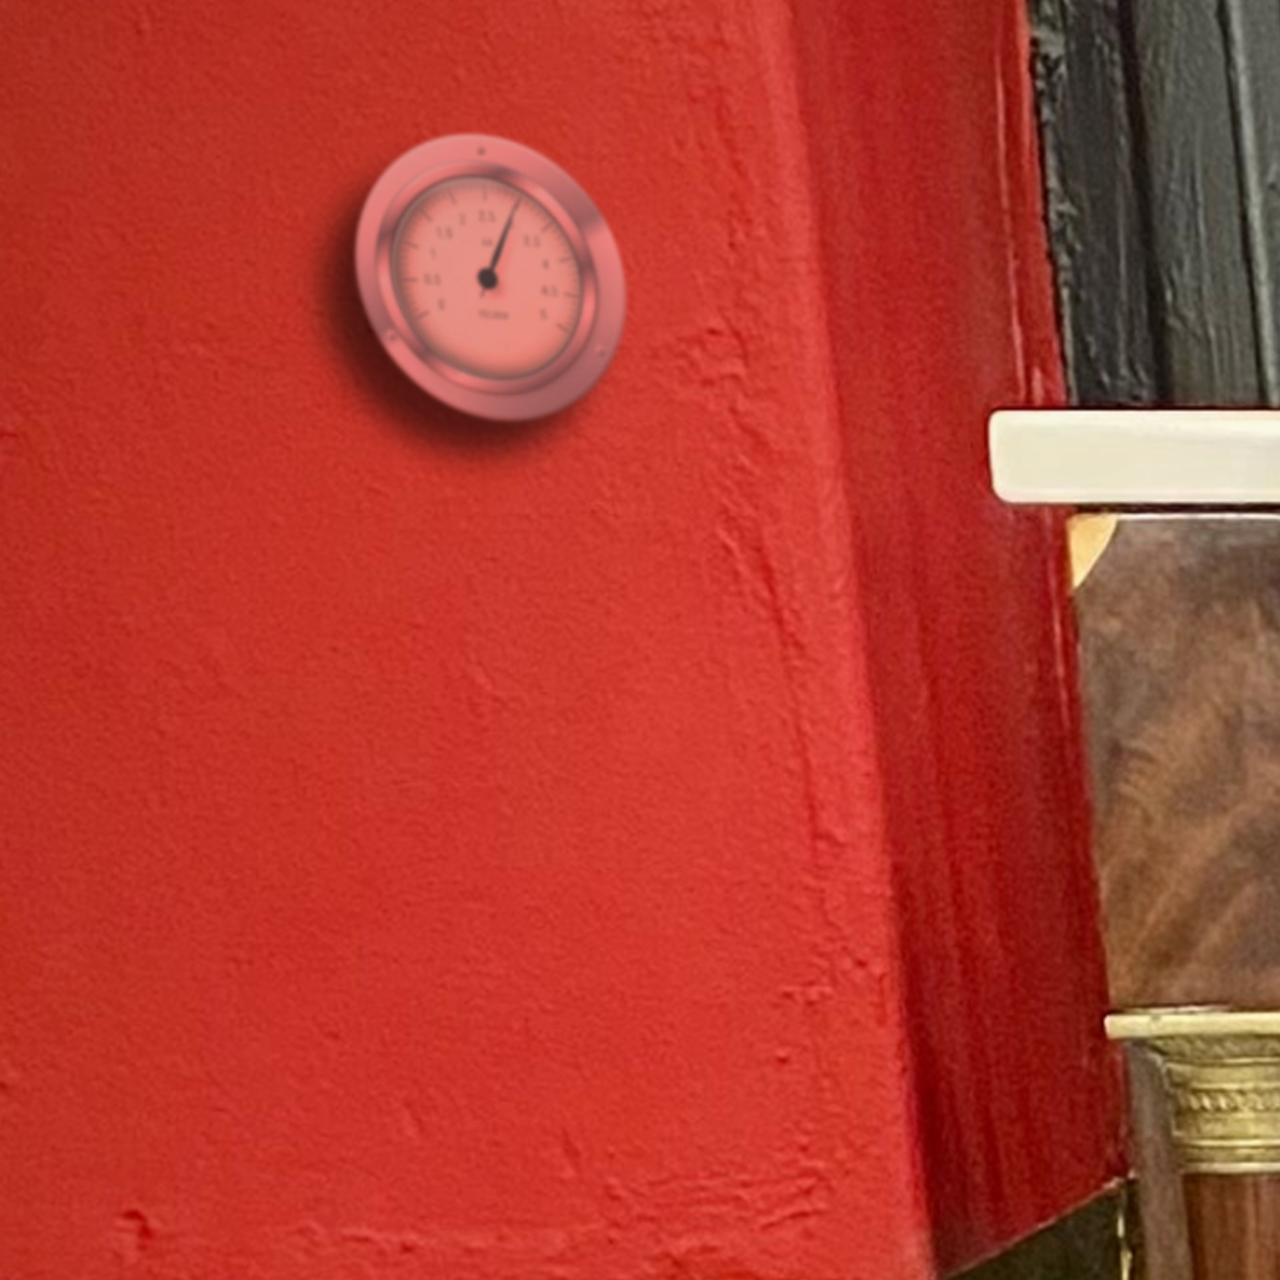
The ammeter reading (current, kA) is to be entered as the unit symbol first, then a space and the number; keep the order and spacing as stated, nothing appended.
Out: kA 3
